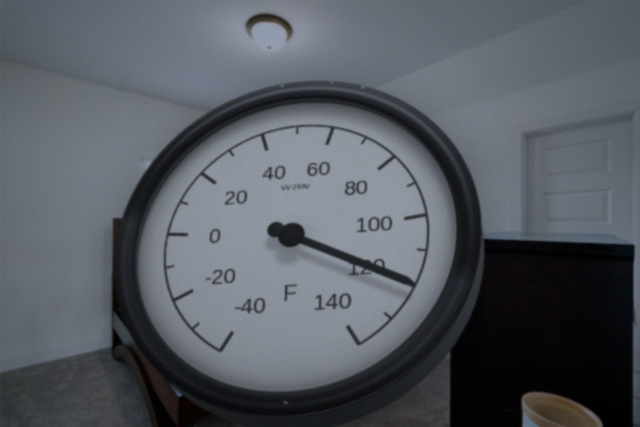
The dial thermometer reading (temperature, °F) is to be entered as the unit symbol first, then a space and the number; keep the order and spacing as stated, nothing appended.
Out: °F 120
